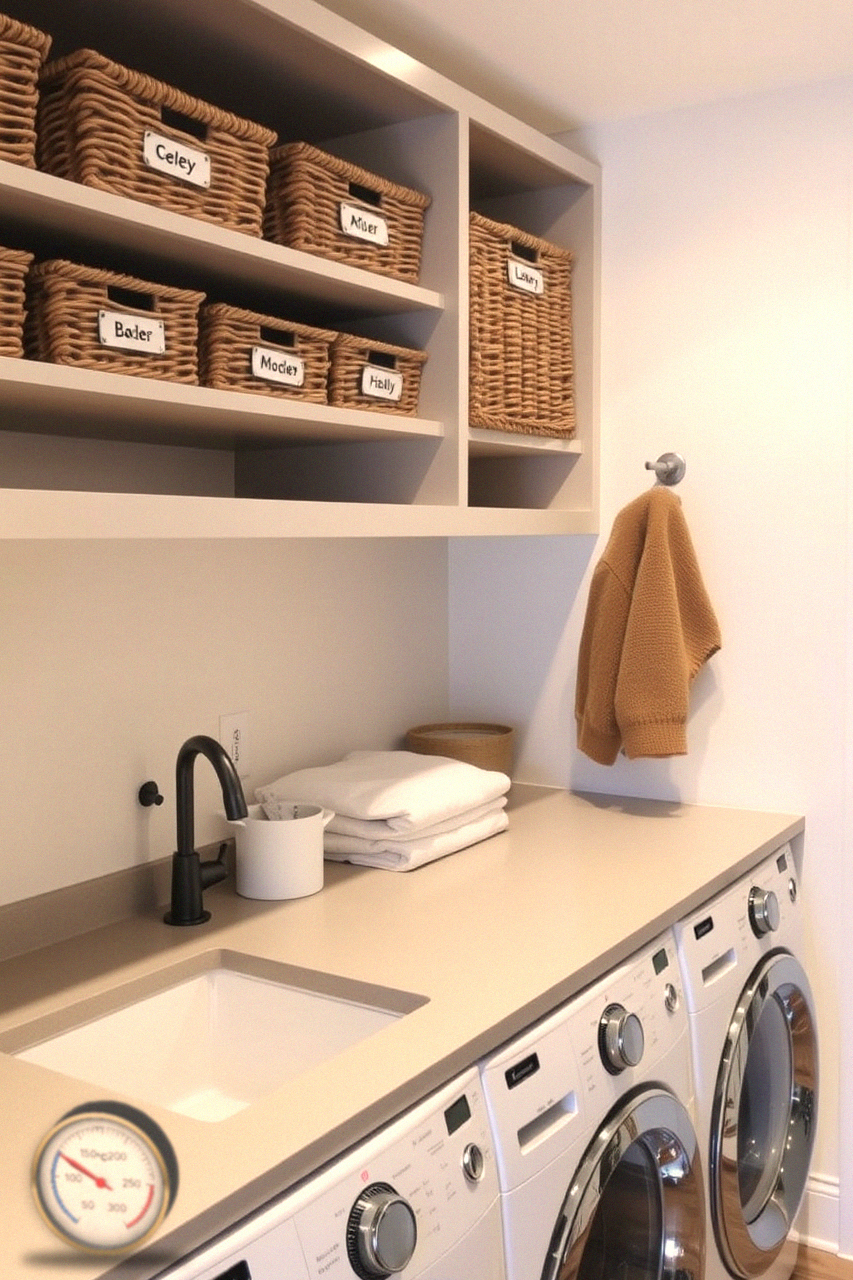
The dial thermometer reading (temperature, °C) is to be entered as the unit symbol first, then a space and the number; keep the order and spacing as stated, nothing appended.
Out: °C 125
